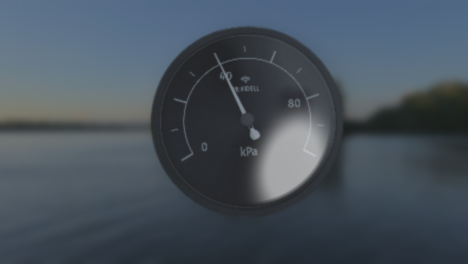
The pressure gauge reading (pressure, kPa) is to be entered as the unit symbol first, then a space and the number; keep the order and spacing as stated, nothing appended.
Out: kPa 40
